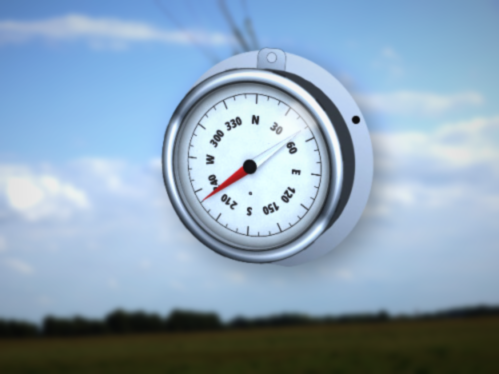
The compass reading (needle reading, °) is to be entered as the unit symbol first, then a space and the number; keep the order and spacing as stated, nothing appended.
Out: ° 230
